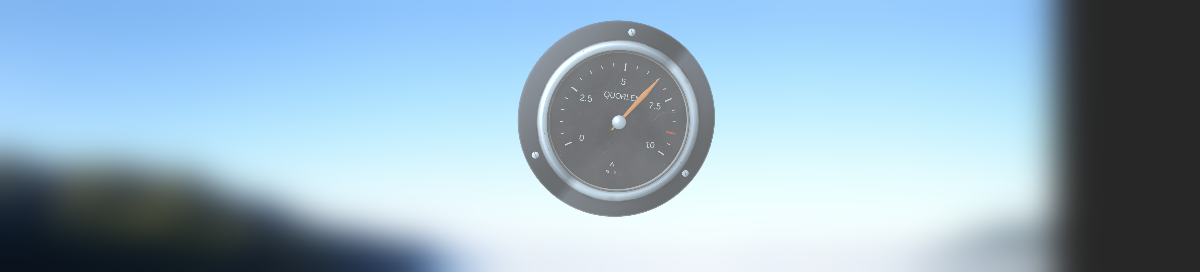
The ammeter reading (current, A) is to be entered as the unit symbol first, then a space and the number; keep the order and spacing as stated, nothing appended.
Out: A 6.5
